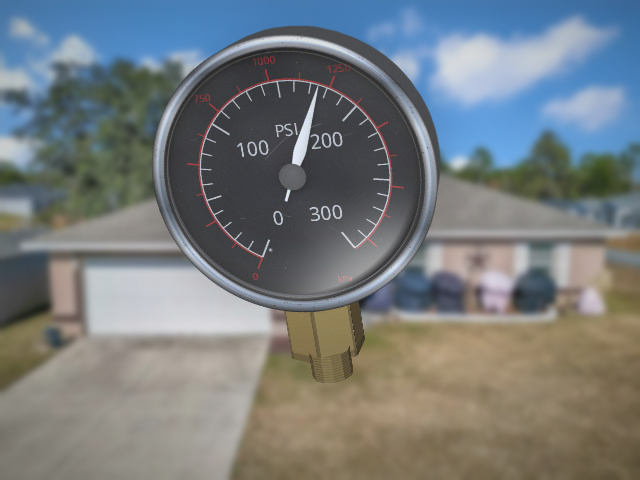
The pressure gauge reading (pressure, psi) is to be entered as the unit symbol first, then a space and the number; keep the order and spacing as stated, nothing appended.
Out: psi 175
